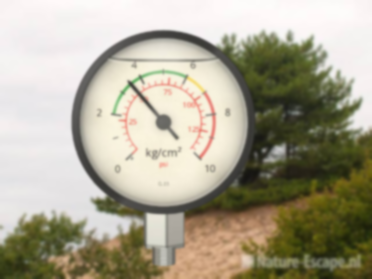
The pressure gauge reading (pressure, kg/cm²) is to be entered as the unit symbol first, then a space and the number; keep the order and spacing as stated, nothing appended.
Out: kg/cm² 3.5
